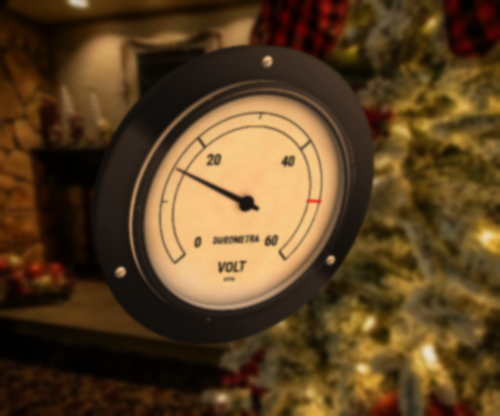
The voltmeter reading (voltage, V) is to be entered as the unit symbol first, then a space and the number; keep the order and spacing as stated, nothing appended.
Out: V 15
